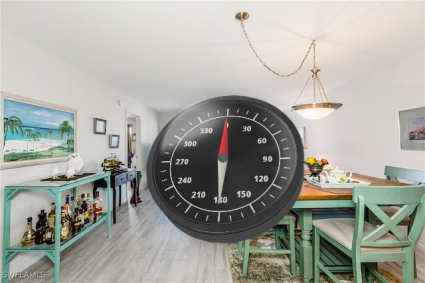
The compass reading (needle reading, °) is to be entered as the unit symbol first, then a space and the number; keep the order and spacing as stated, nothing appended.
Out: ° 0
